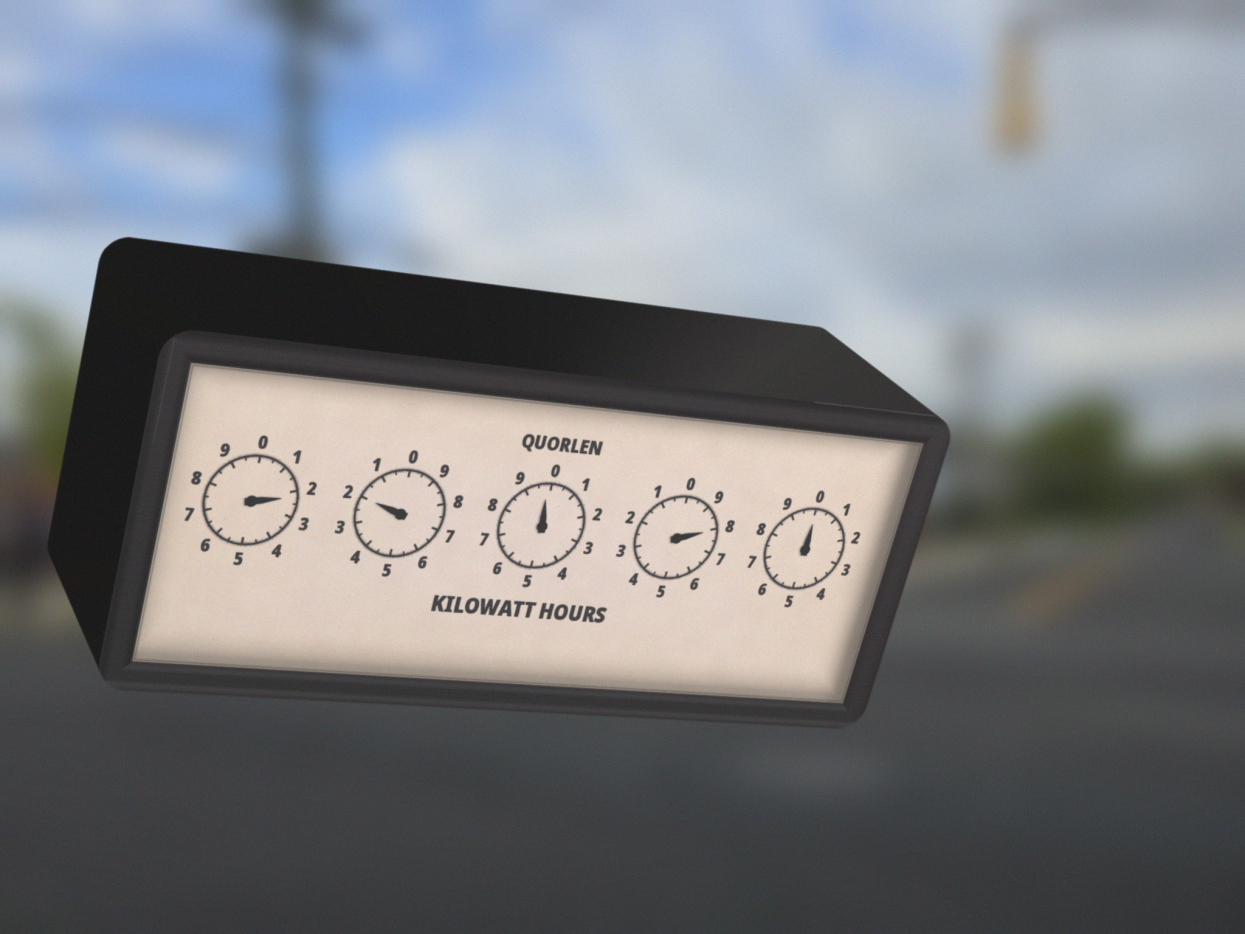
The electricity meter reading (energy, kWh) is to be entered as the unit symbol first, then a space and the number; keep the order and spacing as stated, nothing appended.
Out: kWh 21980
